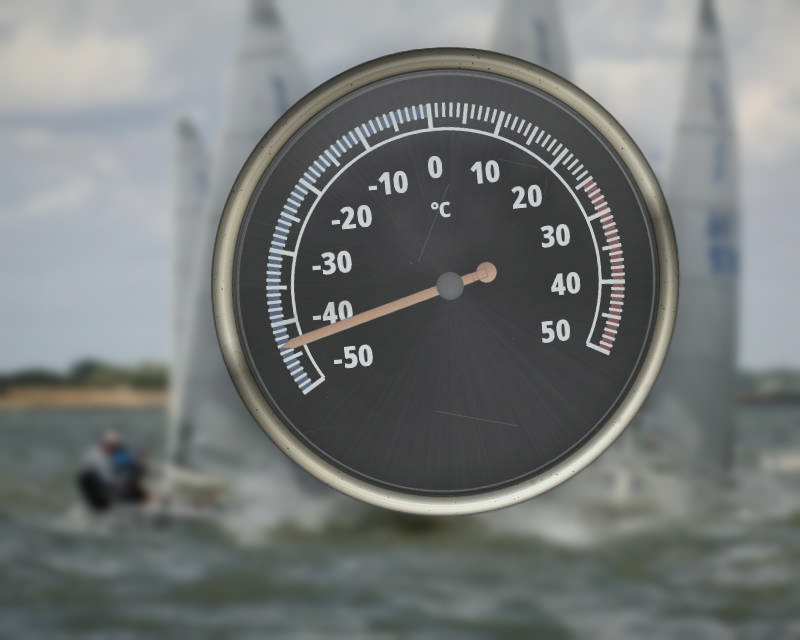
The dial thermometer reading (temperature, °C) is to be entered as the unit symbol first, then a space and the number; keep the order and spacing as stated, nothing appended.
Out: °C -43
